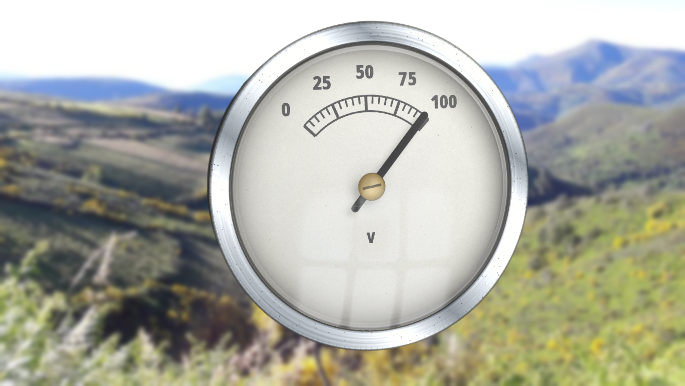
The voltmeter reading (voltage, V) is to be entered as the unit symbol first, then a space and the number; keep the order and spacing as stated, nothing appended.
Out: V 95
